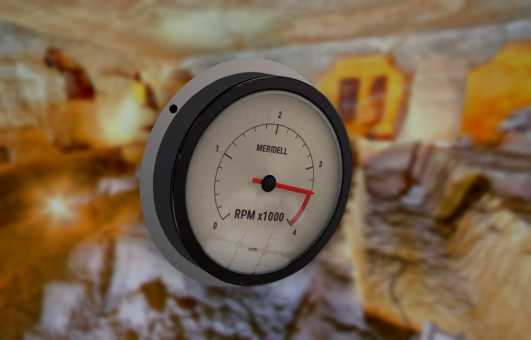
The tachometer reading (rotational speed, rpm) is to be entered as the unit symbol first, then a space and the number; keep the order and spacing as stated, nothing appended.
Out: rpm 3400
